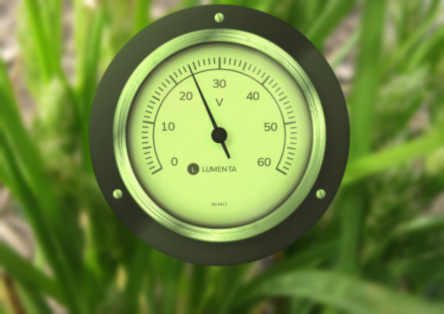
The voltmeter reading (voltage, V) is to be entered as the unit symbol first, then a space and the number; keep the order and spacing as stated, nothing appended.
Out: V 24
